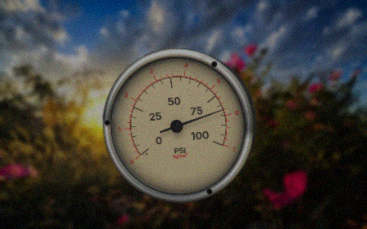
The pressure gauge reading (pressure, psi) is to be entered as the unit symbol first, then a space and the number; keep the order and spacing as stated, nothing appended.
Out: psi 82.5
